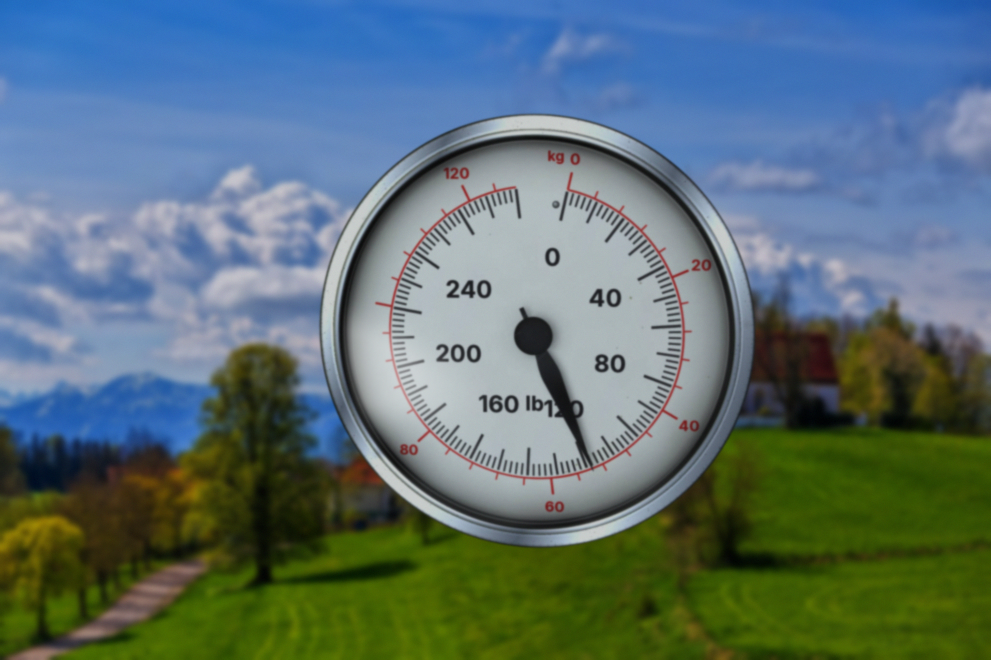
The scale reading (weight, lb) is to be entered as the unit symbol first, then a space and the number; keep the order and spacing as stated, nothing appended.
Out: lb 118
